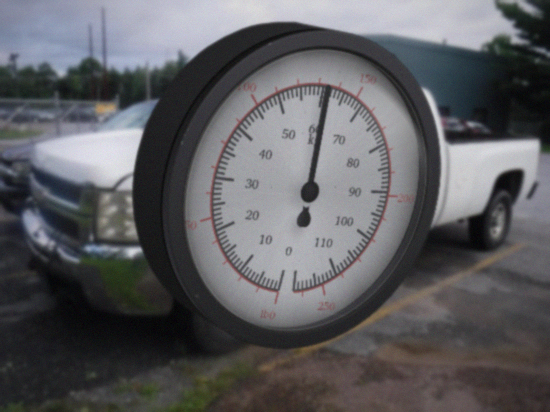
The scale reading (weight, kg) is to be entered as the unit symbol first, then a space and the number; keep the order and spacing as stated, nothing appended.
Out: kg 60
